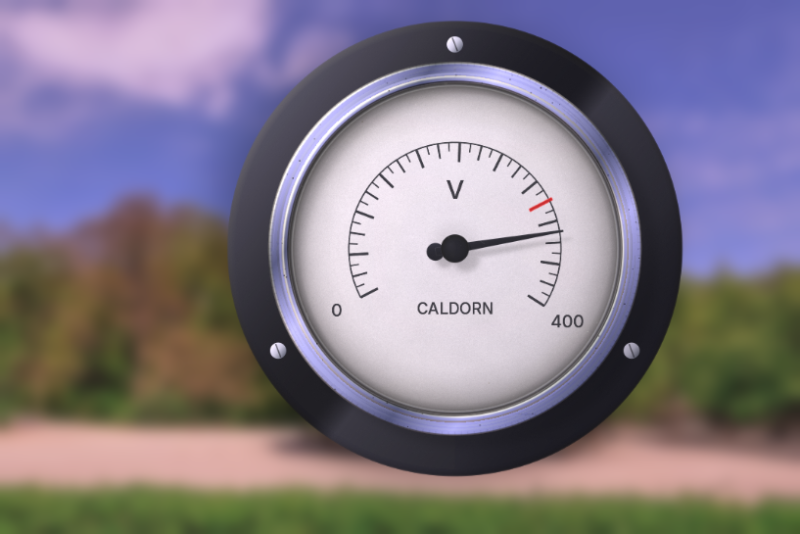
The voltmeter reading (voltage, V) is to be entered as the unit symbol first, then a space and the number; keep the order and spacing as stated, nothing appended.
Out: V 330
